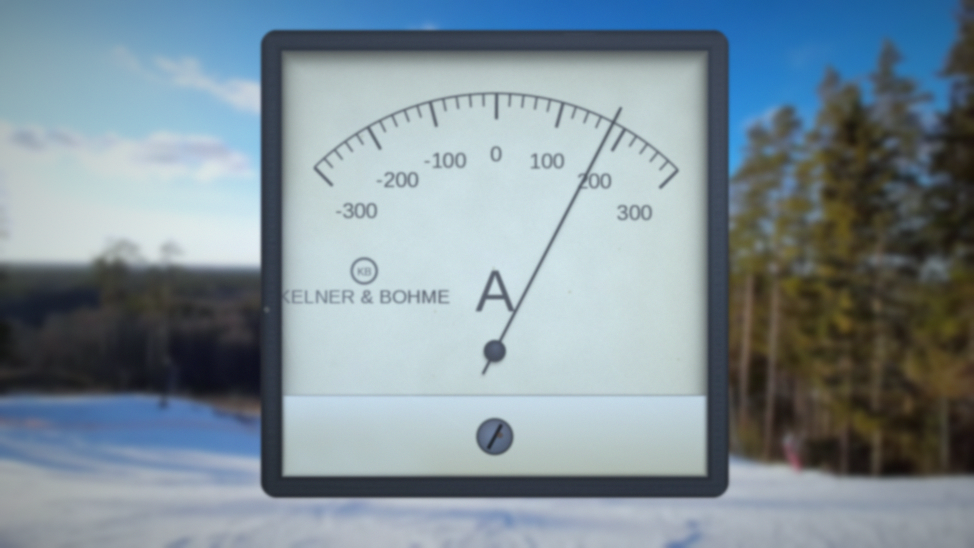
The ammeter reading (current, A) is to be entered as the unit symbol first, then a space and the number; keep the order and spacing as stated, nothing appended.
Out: A 180
